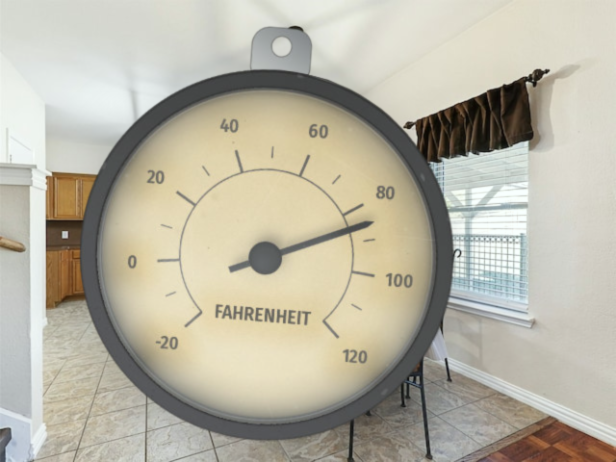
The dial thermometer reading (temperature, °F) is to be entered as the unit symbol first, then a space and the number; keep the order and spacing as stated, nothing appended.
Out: °F 85
